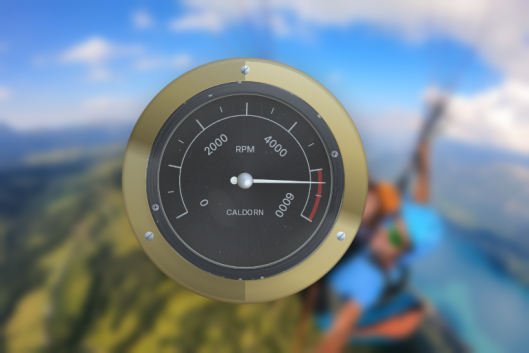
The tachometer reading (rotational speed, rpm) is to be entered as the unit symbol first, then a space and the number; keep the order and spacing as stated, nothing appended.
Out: rpm 5250
